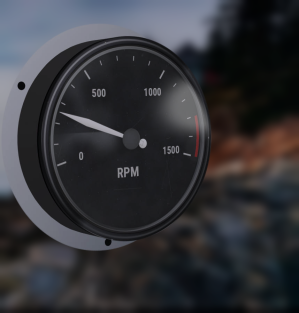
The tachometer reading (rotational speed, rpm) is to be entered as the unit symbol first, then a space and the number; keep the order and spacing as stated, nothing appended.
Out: rpm 250
